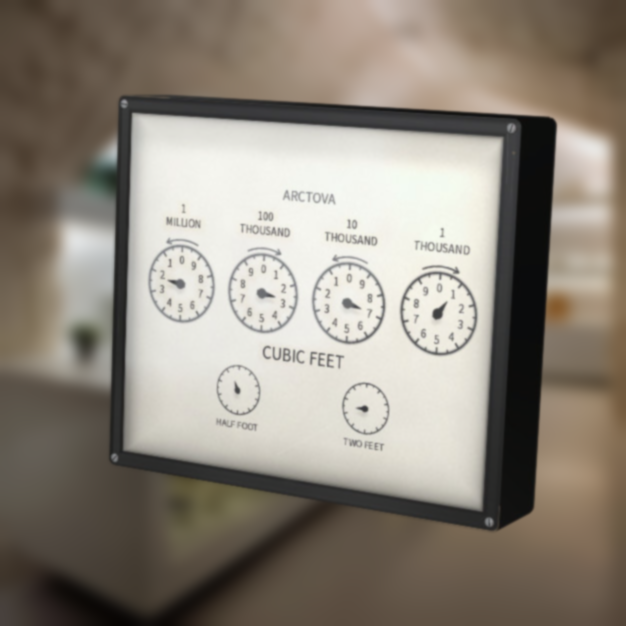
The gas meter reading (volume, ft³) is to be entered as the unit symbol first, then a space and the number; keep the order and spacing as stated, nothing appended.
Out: ft³ 227100
